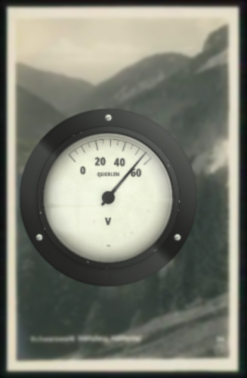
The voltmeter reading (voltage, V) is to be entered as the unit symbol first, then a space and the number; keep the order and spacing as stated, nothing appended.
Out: V 55
